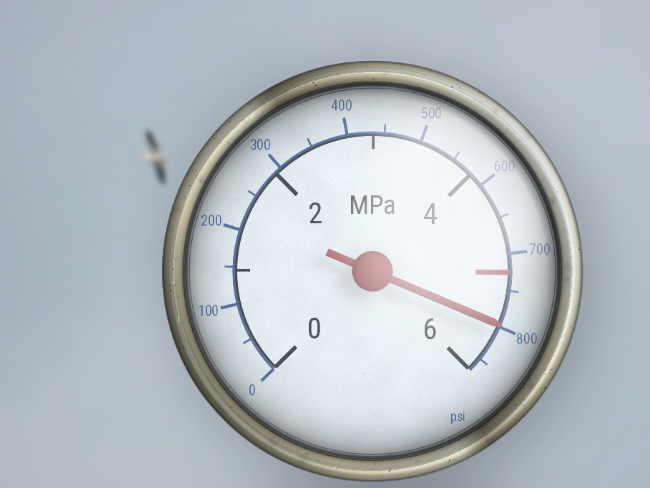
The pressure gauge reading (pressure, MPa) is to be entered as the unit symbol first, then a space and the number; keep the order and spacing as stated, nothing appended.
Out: MPa 5.5
